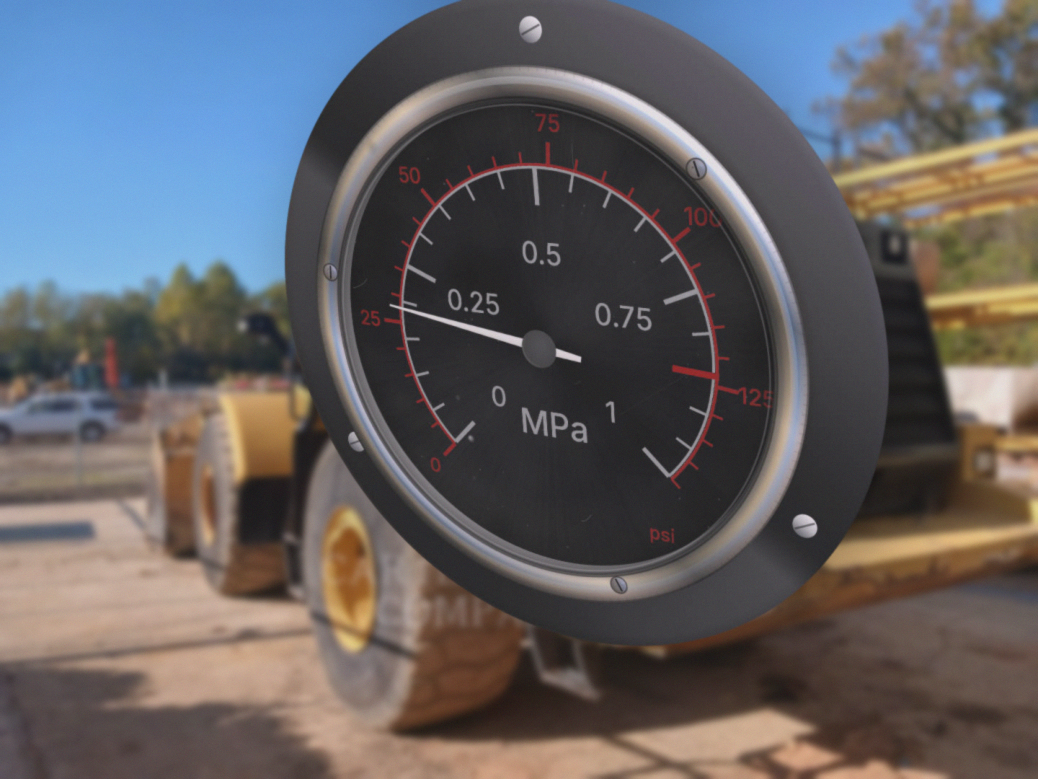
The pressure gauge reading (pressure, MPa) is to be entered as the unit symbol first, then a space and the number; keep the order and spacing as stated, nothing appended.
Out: MPa 0.2
